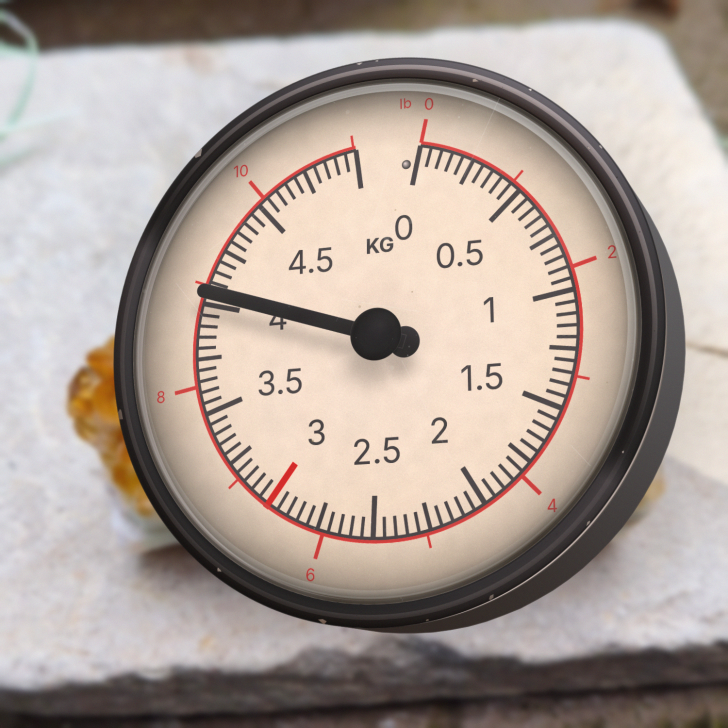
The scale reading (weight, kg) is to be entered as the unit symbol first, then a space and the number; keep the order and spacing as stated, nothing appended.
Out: kg 4.05
